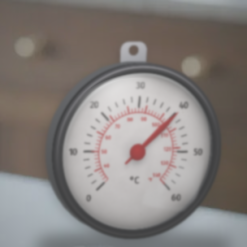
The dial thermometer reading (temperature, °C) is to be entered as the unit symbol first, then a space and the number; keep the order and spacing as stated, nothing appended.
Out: °C 40
